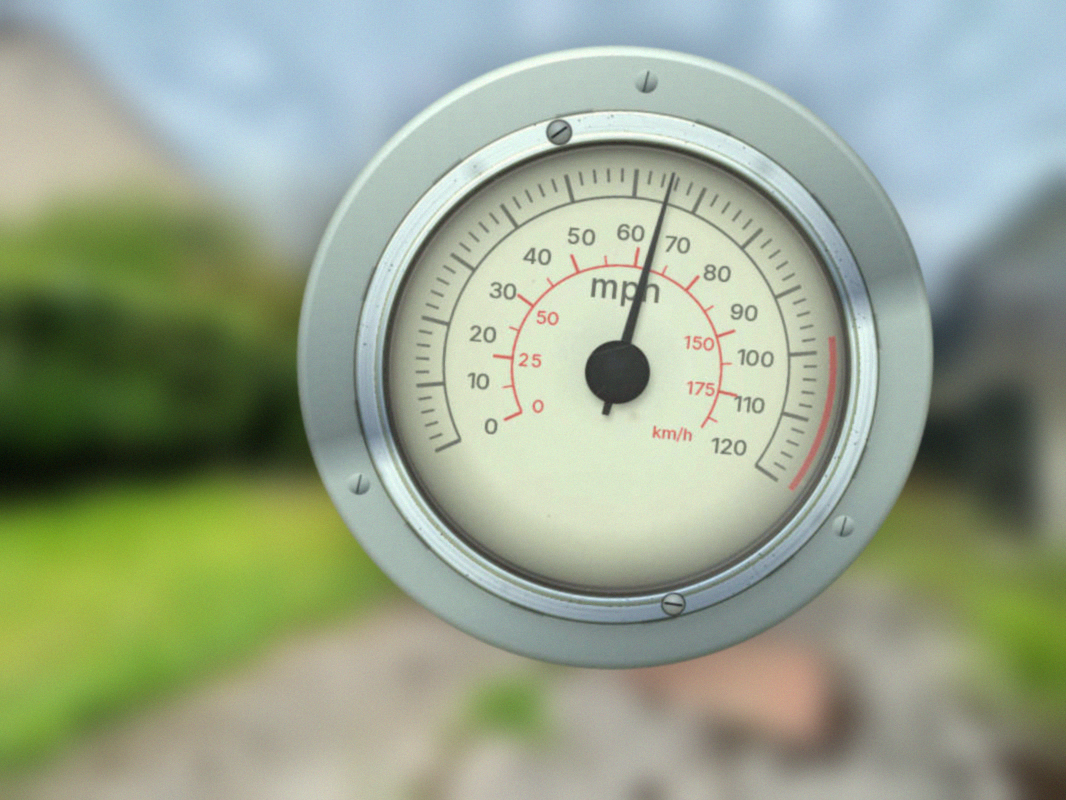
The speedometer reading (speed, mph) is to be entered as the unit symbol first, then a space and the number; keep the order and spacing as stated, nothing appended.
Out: mph 65
